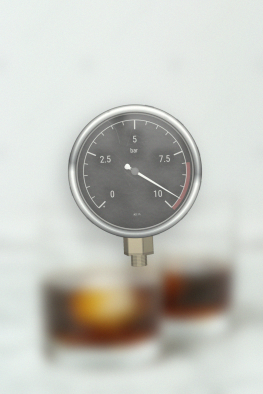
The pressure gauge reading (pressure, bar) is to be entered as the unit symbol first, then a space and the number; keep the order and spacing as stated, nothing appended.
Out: bar 9.5
